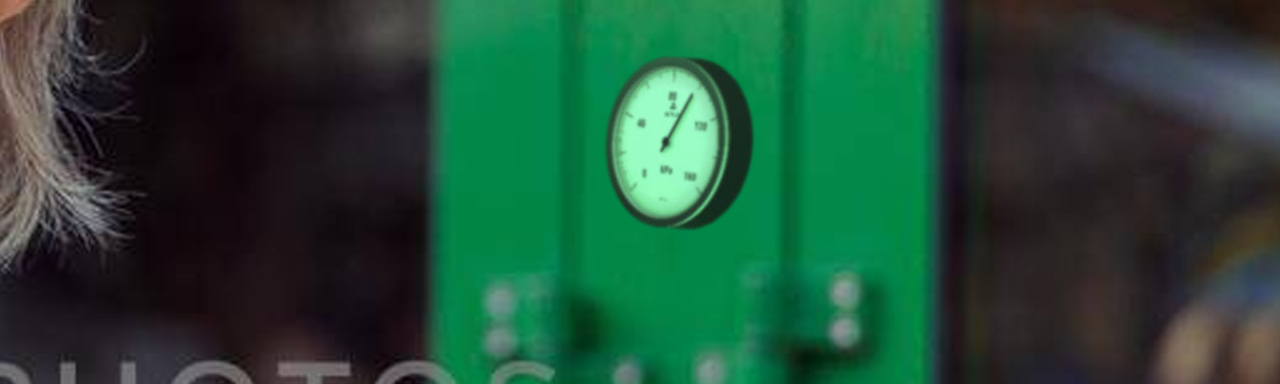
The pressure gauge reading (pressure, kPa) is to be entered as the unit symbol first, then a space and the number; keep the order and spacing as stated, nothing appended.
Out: kPa 100
